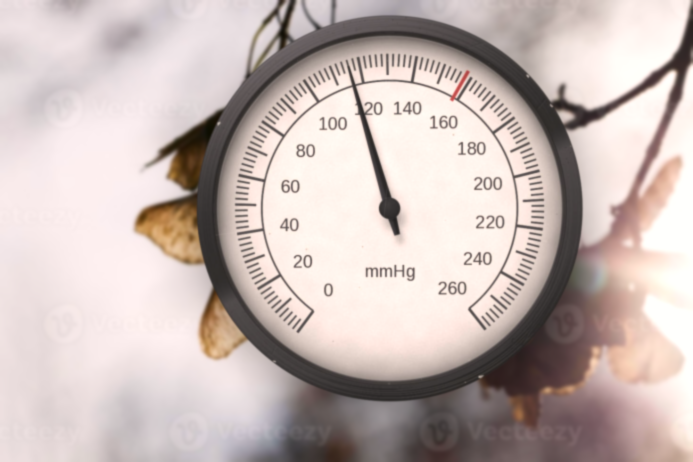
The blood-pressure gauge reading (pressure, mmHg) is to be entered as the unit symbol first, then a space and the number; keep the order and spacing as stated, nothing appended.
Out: mmHg 116
